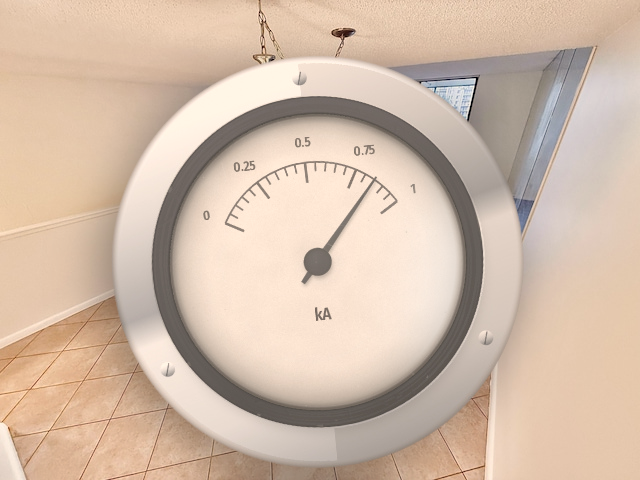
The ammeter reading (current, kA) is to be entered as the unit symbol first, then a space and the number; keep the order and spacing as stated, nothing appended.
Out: kA 0.85
